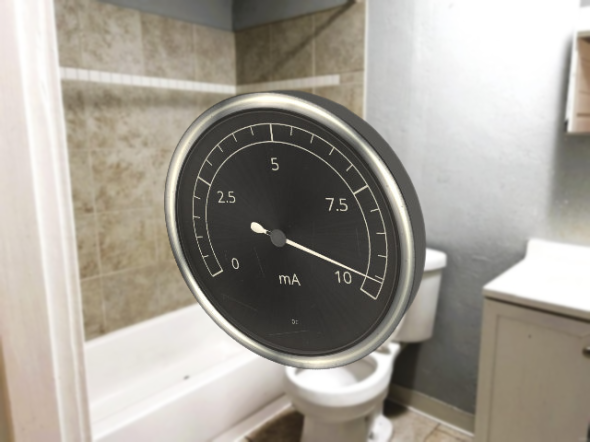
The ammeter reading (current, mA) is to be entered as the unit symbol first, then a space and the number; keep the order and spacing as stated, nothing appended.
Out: mA 9.5
